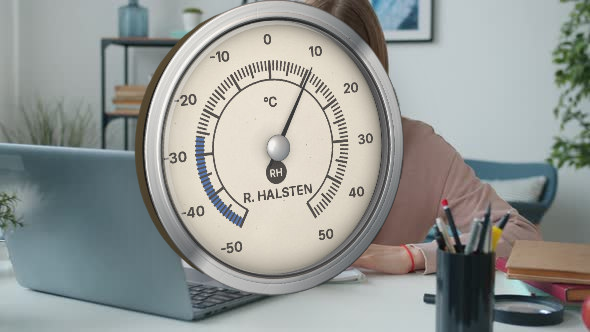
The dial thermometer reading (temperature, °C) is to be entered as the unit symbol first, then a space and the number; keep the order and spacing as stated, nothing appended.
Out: °C 10
